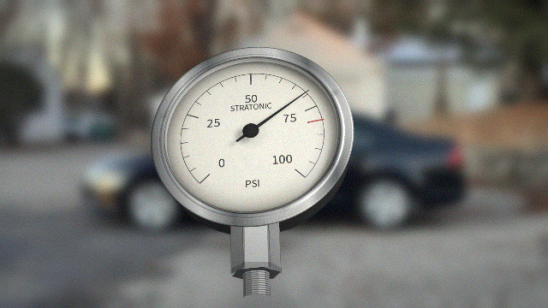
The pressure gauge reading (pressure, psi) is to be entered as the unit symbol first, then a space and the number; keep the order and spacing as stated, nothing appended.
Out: psi 70
